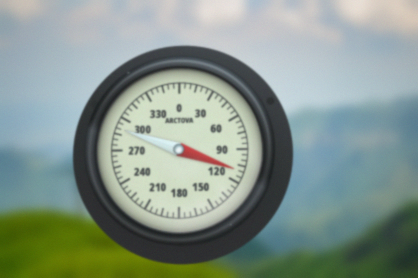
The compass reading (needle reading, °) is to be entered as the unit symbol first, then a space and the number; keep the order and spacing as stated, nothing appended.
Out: ° 110
